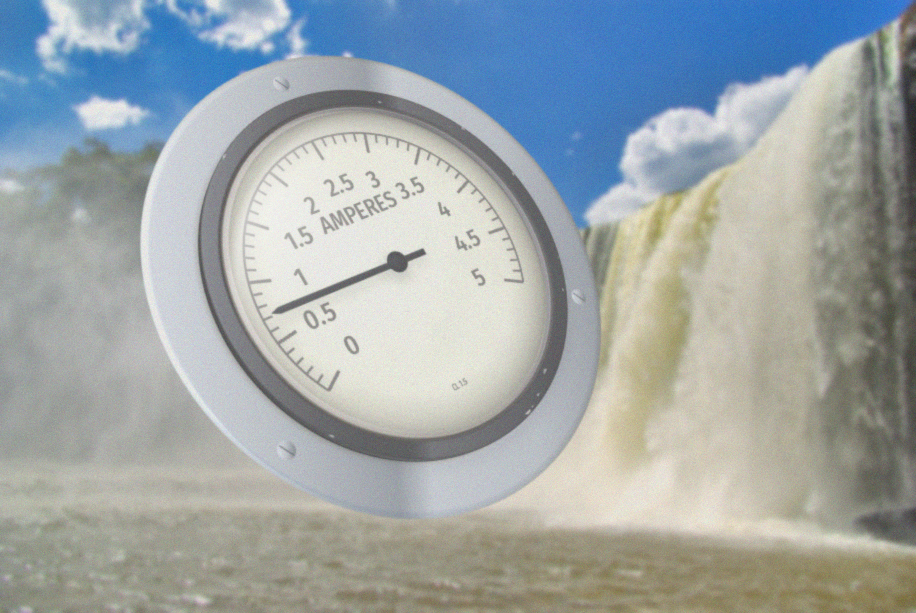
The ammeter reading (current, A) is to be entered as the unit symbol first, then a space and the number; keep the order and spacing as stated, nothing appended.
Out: A 0.7
